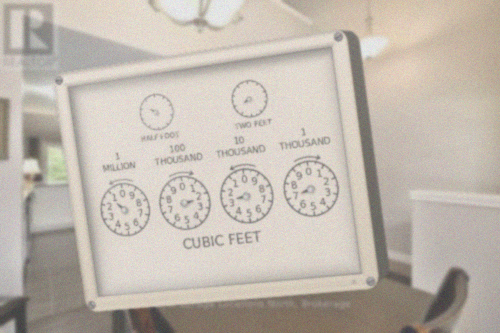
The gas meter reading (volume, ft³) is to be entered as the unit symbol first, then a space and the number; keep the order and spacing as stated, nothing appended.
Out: ft³ 122700
